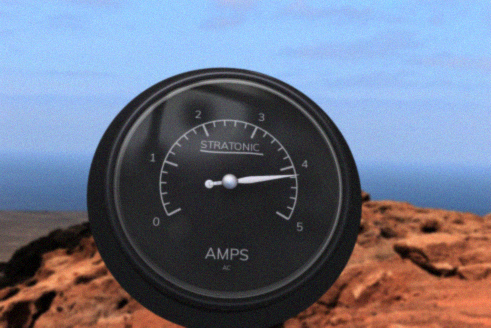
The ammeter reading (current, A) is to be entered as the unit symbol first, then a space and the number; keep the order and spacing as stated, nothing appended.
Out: A 4.2
